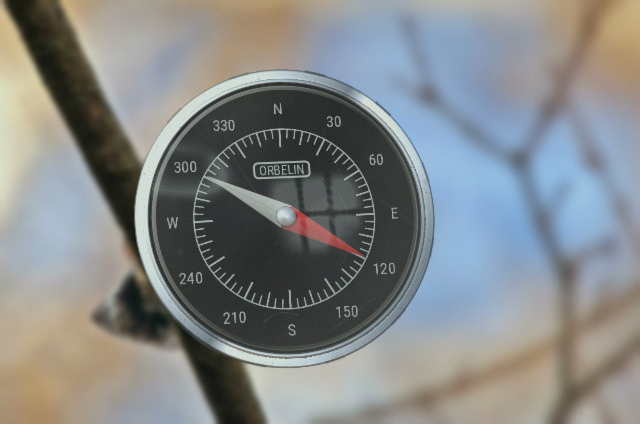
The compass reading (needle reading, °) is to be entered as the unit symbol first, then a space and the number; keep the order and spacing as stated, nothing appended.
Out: ° 120
